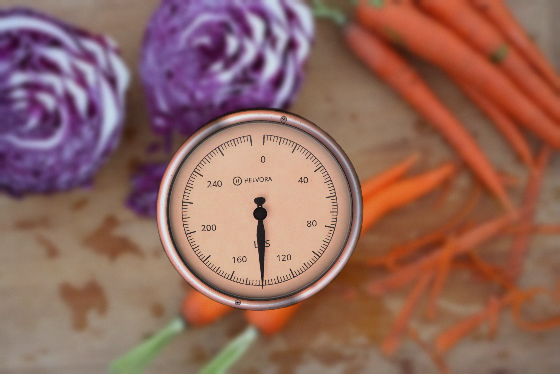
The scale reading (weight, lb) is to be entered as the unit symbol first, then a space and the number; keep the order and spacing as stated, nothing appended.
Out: lb 140
